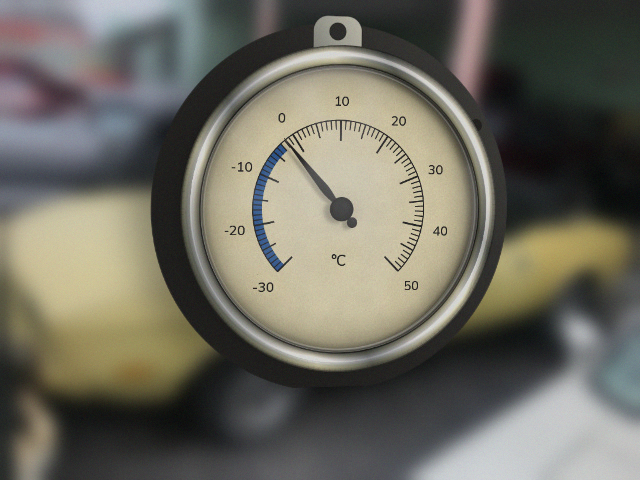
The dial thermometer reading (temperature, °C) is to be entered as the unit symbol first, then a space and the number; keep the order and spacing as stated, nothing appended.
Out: °C -2
